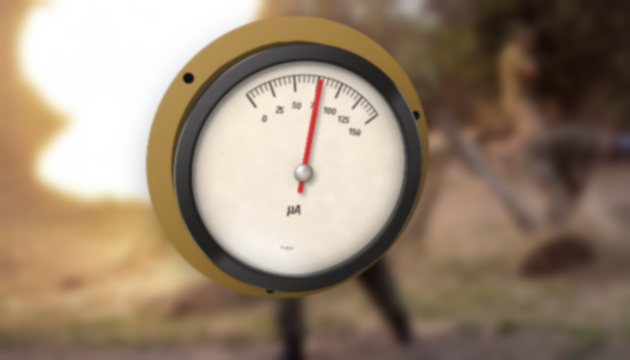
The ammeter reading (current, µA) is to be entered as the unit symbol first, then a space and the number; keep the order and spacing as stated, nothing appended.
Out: µA 75
